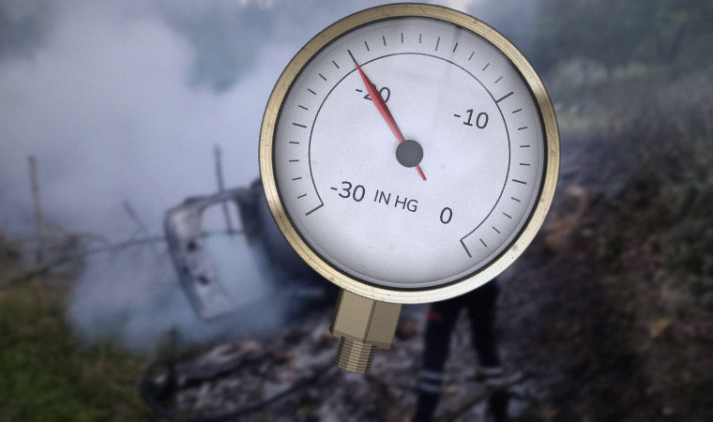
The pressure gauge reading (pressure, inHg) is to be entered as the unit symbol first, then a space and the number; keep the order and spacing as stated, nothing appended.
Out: inHg -20
